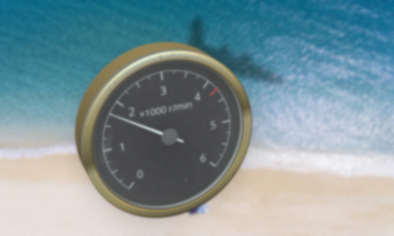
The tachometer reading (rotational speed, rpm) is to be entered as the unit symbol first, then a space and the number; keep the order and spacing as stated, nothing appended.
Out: rpm 1750
